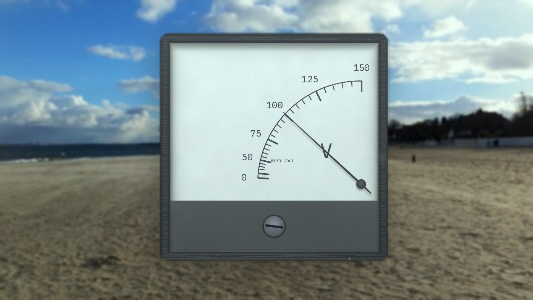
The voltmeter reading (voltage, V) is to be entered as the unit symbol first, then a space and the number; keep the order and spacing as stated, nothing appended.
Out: V 100
